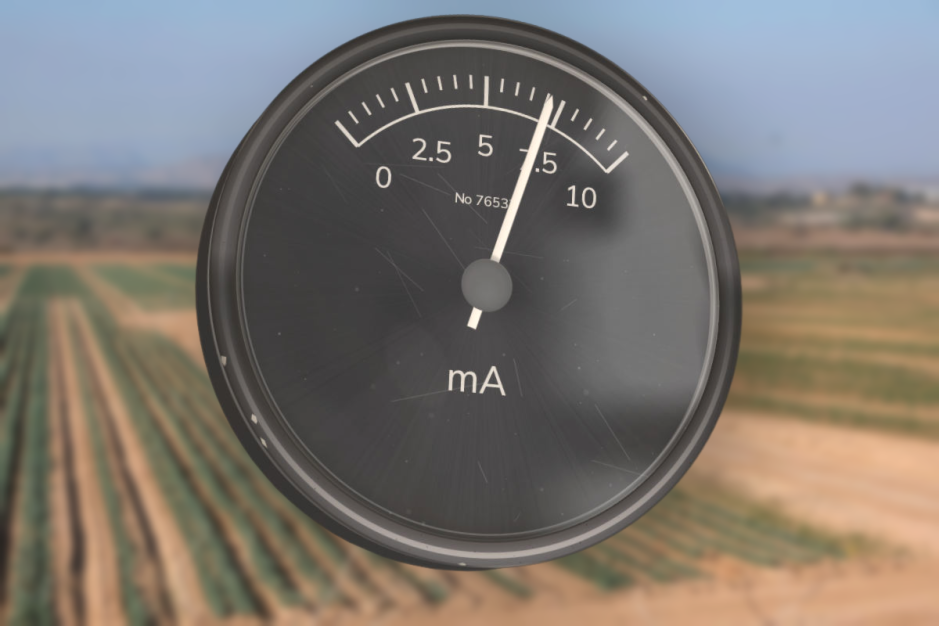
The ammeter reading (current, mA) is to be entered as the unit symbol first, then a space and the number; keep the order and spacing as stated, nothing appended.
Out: mA 7
